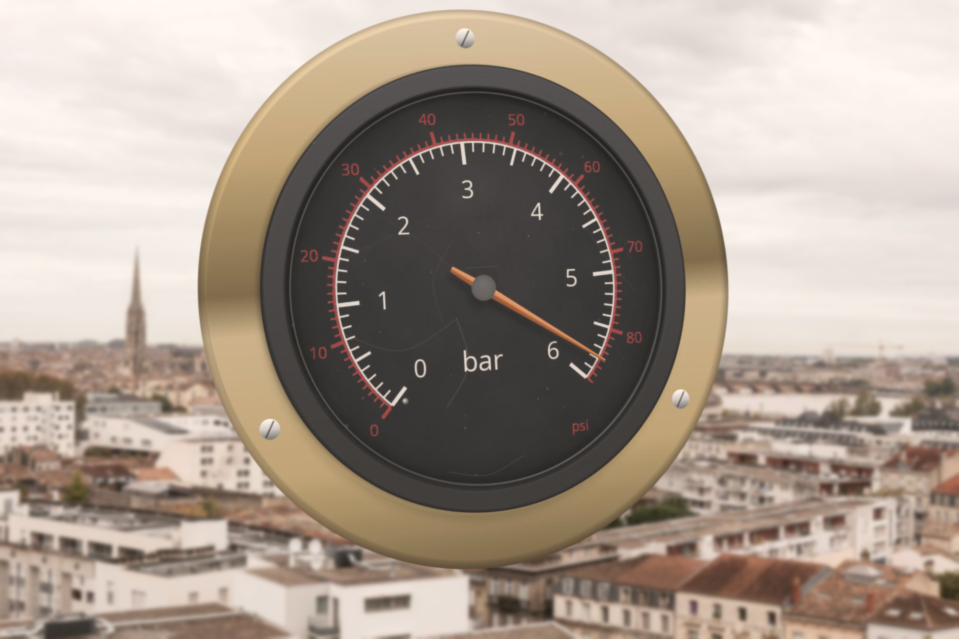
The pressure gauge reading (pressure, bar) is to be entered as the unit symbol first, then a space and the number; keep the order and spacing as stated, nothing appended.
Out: bar 5.8
